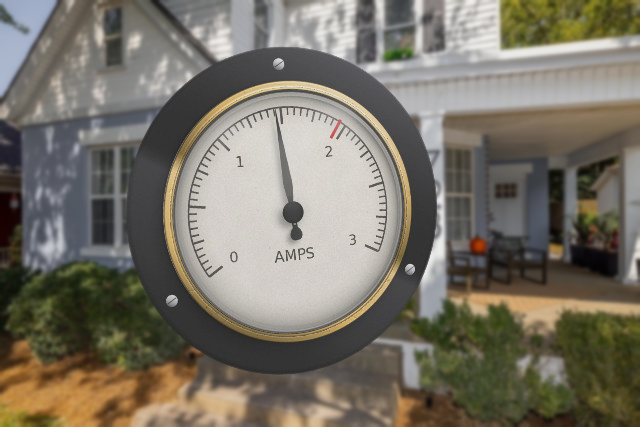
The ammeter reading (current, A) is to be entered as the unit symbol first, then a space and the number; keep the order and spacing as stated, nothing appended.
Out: A 1.45
